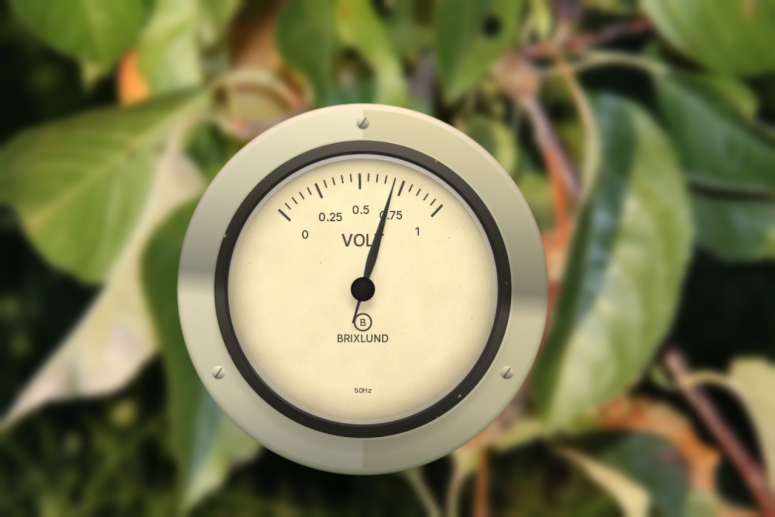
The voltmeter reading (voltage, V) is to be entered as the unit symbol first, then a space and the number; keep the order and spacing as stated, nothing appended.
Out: V 0.7
